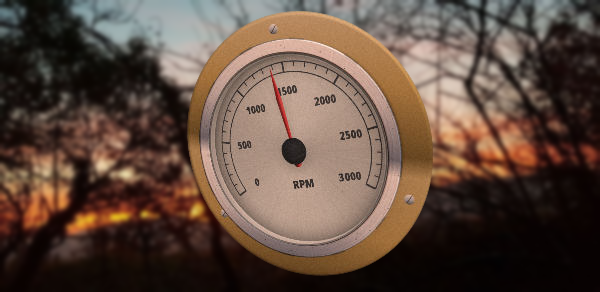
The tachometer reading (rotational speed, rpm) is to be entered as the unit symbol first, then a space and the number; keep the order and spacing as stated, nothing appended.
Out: rpm 1400
